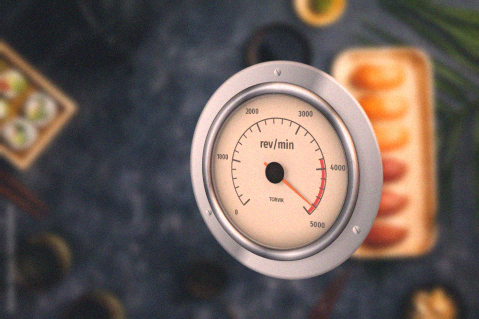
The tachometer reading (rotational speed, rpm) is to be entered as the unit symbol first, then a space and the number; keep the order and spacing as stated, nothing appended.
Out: rpm 4800
